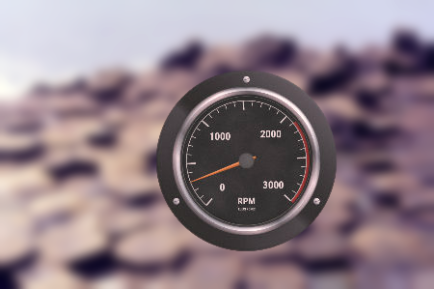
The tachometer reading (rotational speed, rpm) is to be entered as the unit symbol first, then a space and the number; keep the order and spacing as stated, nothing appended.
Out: rpm 300
